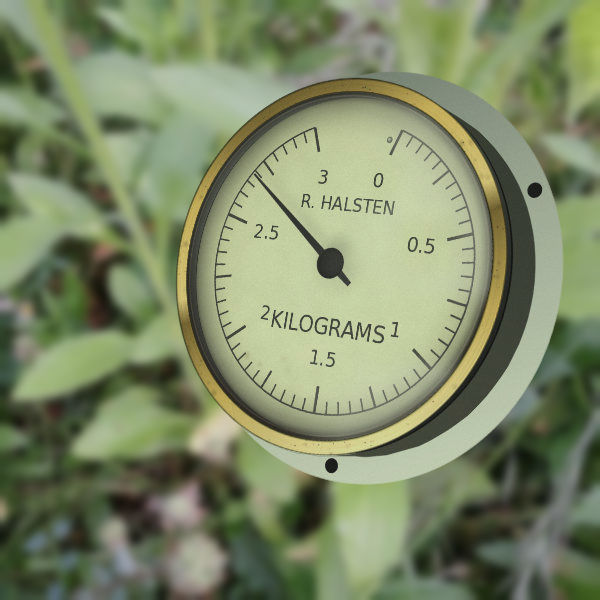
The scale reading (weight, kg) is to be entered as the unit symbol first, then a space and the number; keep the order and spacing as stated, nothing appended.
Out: kg 2.7
